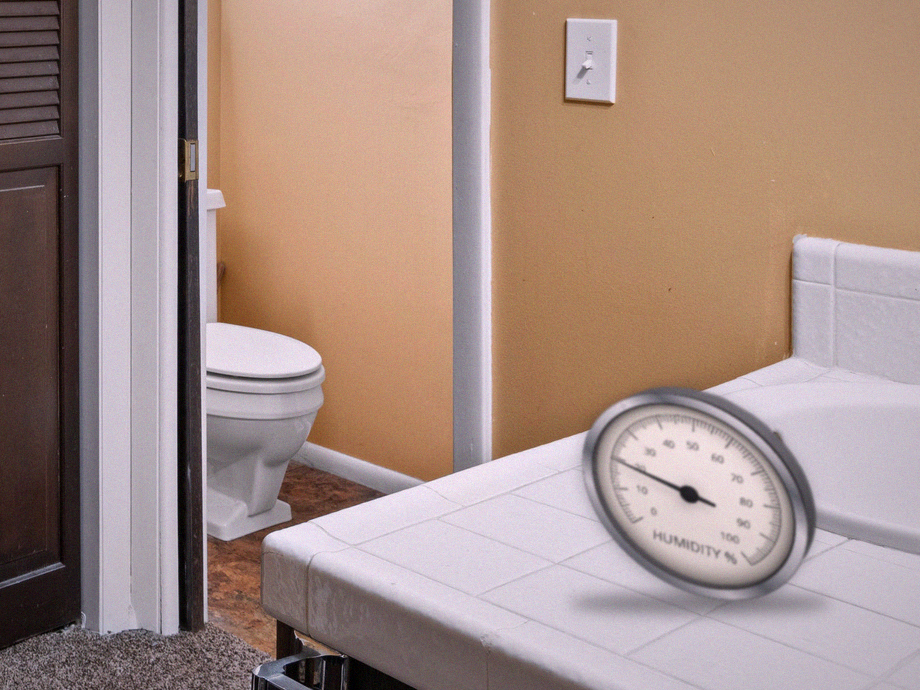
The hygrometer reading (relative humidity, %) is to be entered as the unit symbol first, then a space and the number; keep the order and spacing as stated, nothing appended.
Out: % 20
